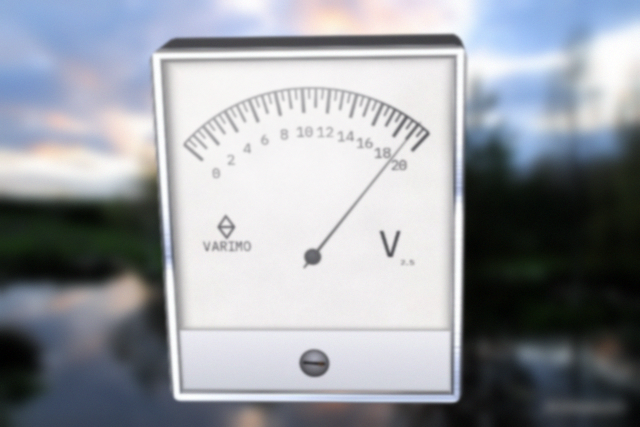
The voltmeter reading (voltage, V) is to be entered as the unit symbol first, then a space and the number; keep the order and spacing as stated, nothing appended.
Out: V 19
